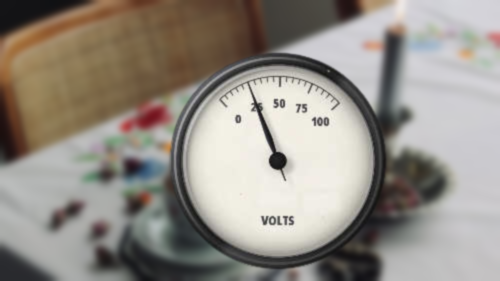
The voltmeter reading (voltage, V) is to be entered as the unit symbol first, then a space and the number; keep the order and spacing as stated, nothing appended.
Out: V 25
